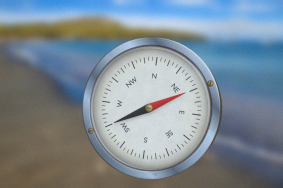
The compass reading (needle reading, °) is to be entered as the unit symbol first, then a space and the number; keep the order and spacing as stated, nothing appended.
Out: ° 60
